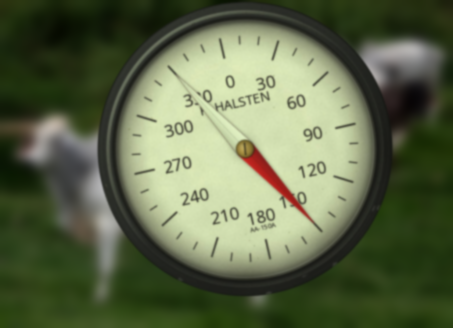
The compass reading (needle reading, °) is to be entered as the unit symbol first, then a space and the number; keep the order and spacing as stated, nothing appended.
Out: ° 150
